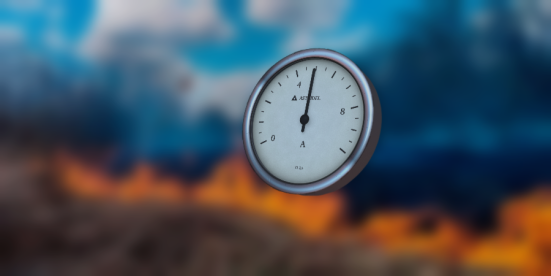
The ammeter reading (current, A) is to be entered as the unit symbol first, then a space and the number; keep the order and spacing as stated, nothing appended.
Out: A 5
